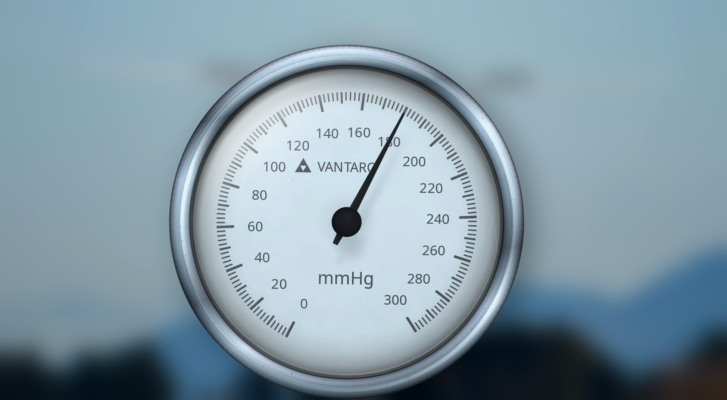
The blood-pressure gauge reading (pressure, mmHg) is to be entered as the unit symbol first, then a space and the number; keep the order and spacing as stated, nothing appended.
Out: mmHg 180
